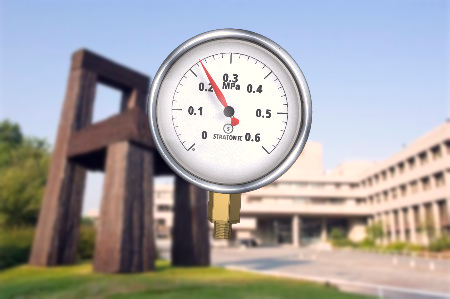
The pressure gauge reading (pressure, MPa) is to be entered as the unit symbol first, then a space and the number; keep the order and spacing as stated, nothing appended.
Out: MPa 0.23
